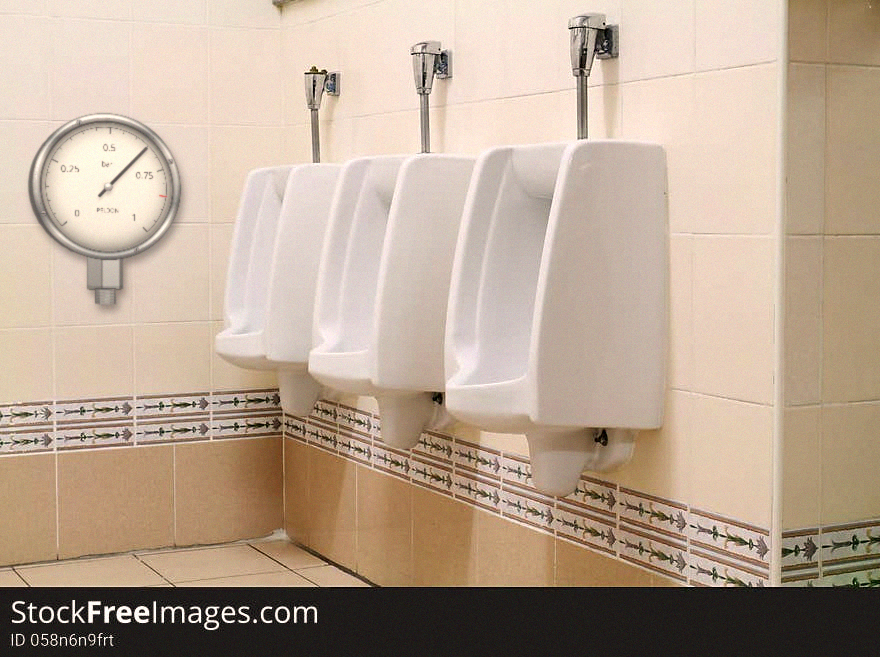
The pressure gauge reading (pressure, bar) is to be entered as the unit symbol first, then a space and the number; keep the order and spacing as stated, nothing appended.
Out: bar 0.65
